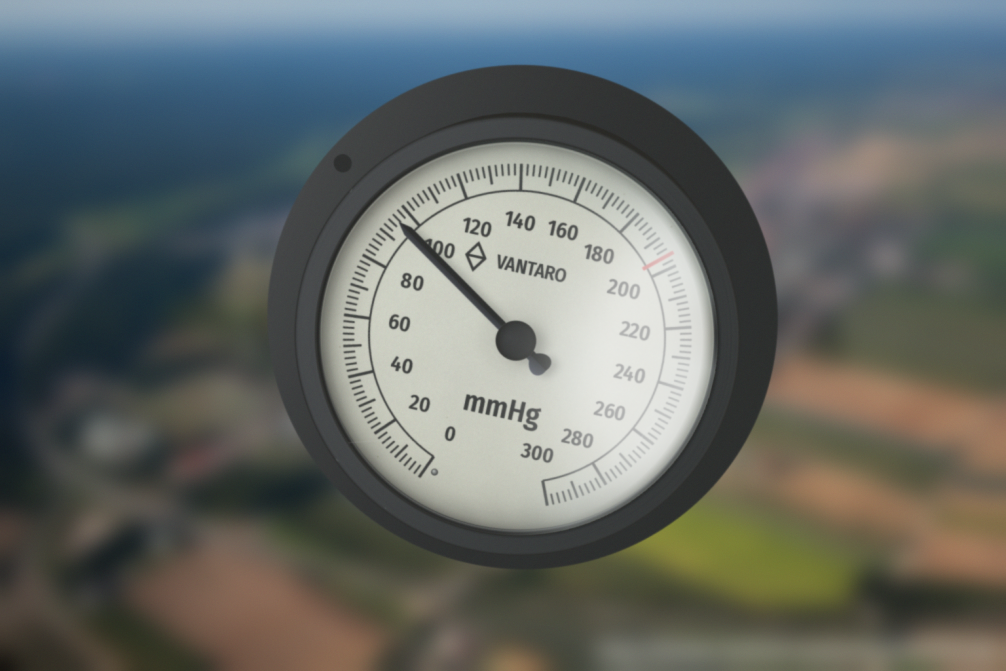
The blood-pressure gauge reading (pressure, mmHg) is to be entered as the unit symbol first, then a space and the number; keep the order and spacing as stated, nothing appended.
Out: mmHg 96
